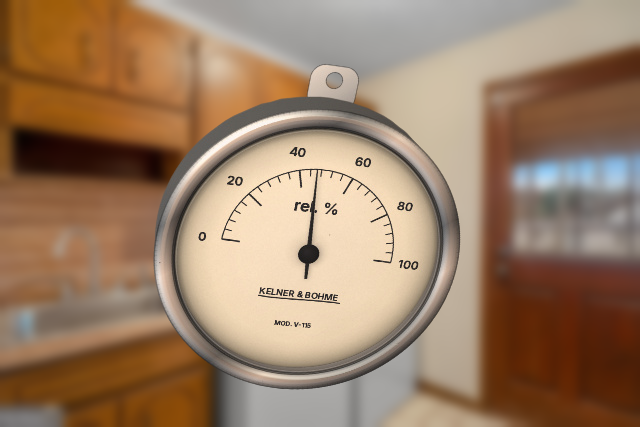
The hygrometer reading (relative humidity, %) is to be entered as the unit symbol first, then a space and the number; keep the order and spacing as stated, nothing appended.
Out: % 46
